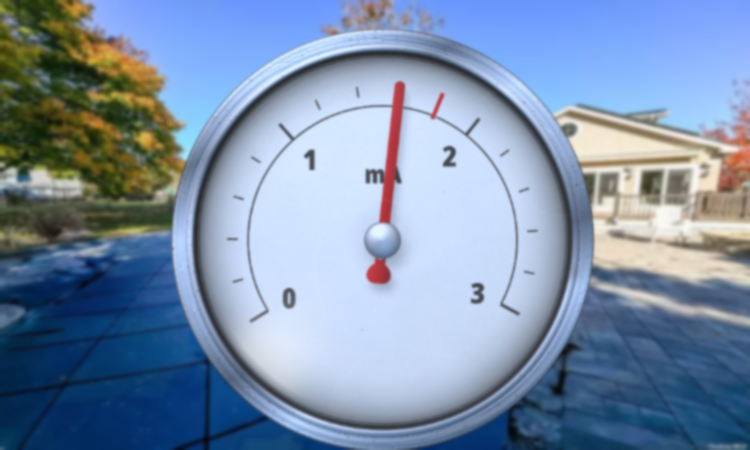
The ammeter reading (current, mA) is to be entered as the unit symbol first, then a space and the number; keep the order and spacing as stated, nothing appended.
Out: mA 1.6
